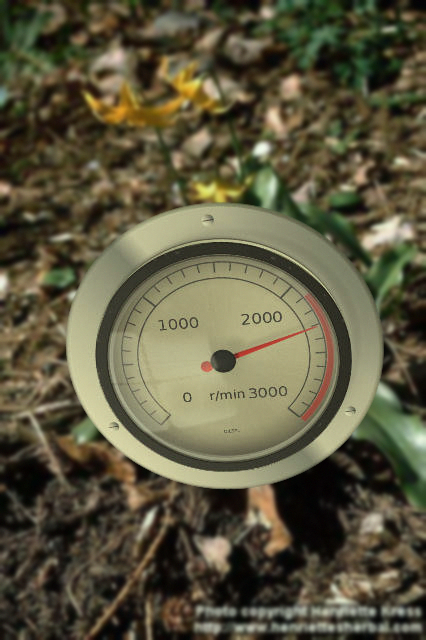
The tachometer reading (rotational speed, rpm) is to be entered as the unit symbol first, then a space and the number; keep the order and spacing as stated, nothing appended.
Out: rpm 2300
